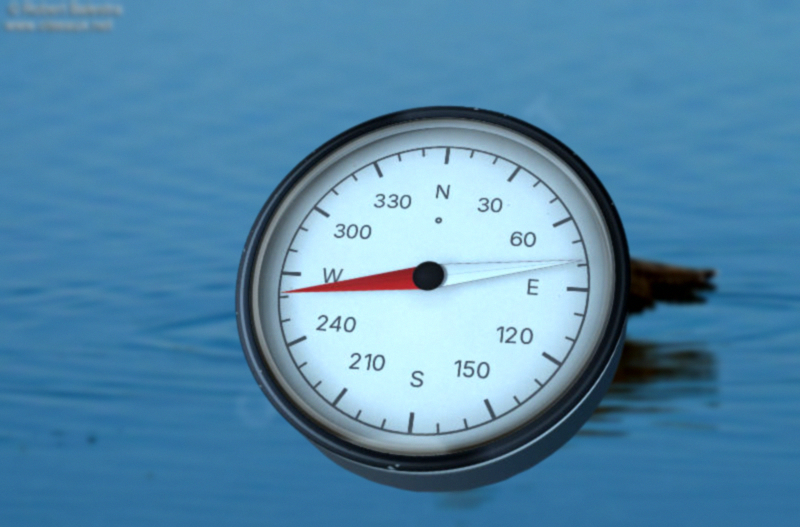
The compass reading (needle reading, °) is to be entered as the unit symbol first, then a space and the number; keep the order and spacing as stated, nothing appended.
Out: ° 260
